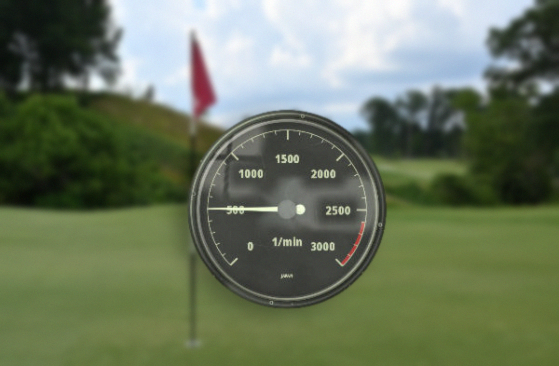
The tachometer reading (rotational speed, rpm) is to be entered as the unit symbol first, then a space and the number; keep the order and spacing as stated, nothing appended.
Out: rpm 500
